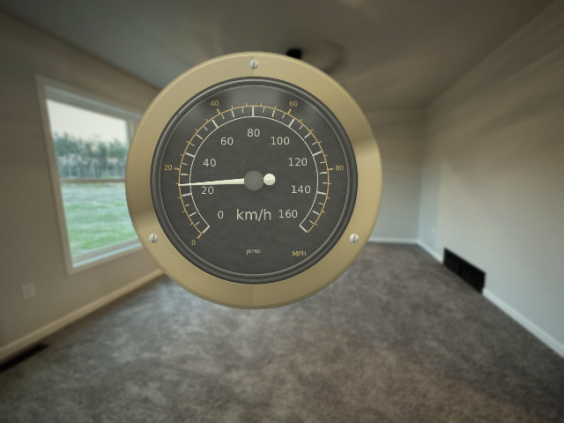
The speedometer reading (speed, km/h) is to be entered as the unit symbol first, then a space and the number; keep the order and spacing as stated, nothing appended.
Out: km/h 25
